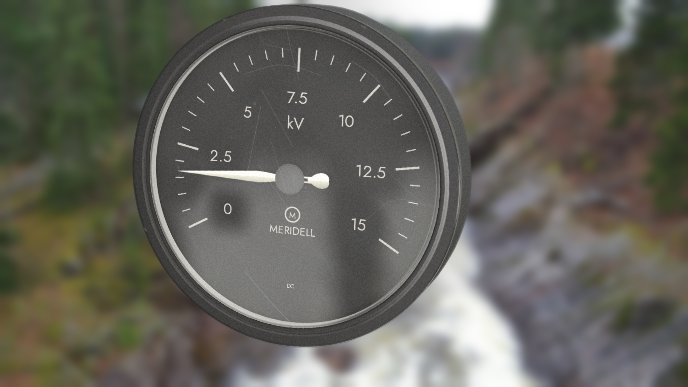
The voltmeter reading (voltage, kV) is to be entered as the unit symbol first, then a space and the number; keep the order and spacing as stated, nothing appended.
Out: kV 1.75
